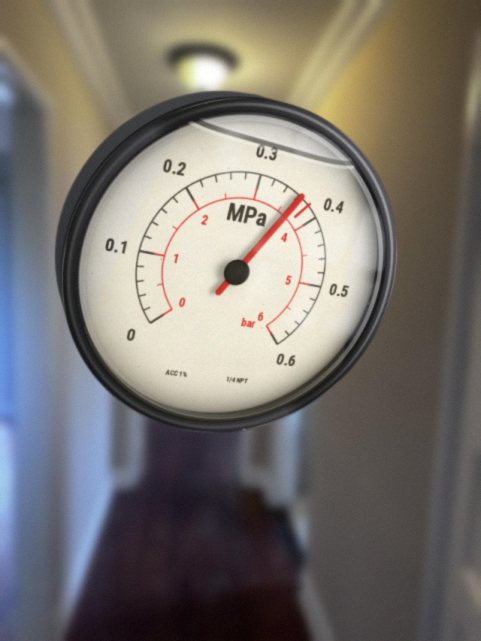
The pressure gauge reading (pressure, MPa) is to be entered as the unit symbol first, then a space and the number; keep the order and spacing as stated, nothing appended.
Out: MPa 0.36
